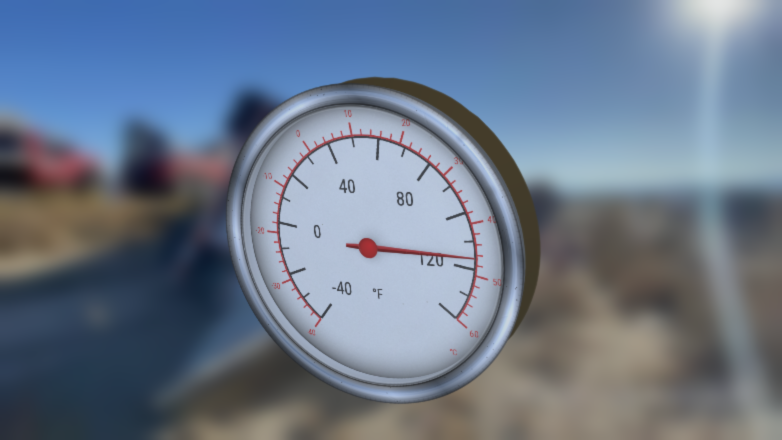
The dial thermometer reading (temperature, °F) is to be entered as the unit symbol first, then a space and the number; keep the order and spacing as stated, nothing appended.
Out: °F 115
